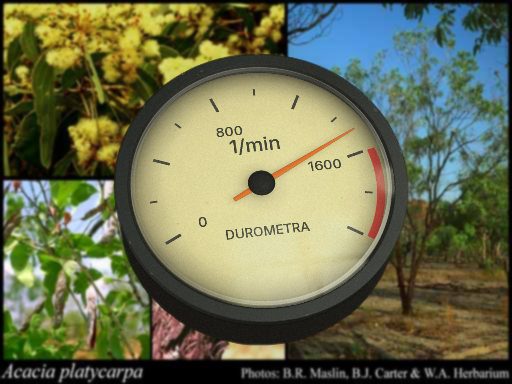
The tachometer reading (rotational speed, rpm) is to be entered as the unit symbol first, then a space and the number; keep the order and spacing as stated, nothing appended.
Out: rpm 1500
